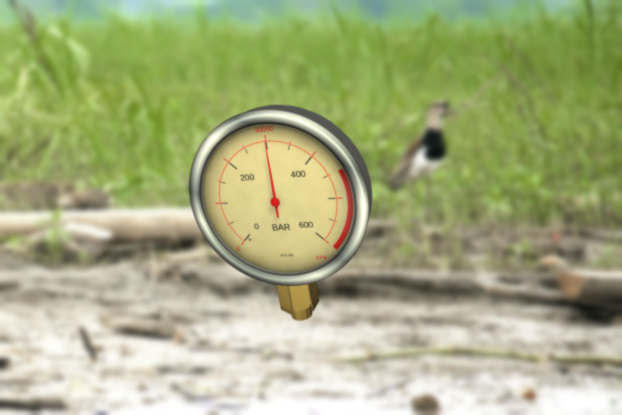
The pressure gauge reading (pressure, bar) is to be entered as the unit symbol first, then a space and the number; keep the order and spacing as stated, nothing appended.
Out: bar 300
